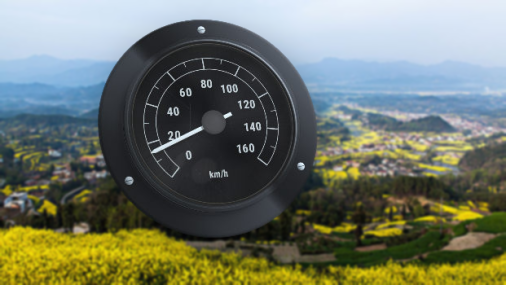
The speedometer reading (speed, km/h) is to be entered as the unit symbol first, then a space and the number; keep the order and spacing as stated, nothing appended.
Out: km/h 15
